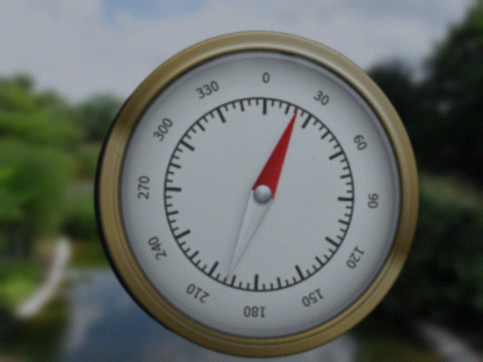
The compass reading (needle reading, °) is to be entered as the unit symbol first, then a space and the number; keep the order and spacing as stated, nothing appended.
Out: ° 20
